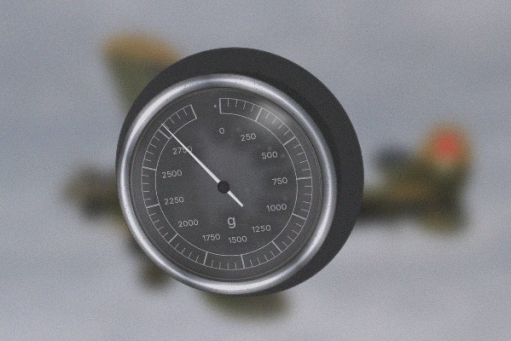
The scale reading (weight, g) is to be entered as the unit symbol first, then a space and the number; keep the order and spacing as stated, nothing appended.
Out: g 2800
